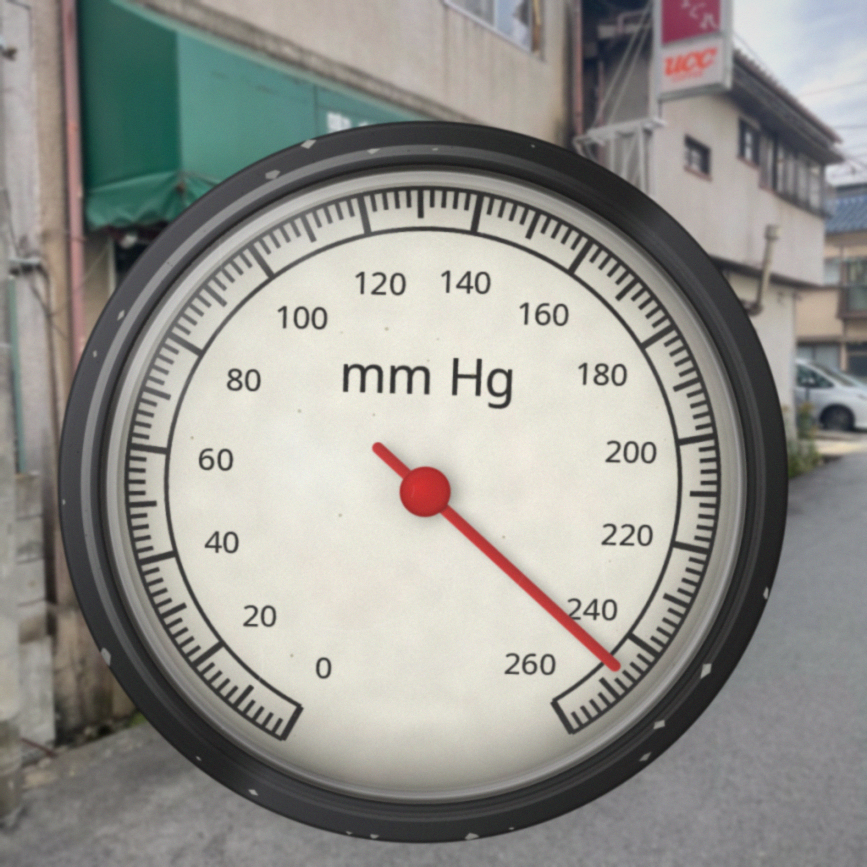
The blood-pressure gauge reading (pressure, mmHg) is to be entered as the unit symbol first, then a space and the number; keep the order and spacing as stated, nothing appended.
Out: mmHg 246
